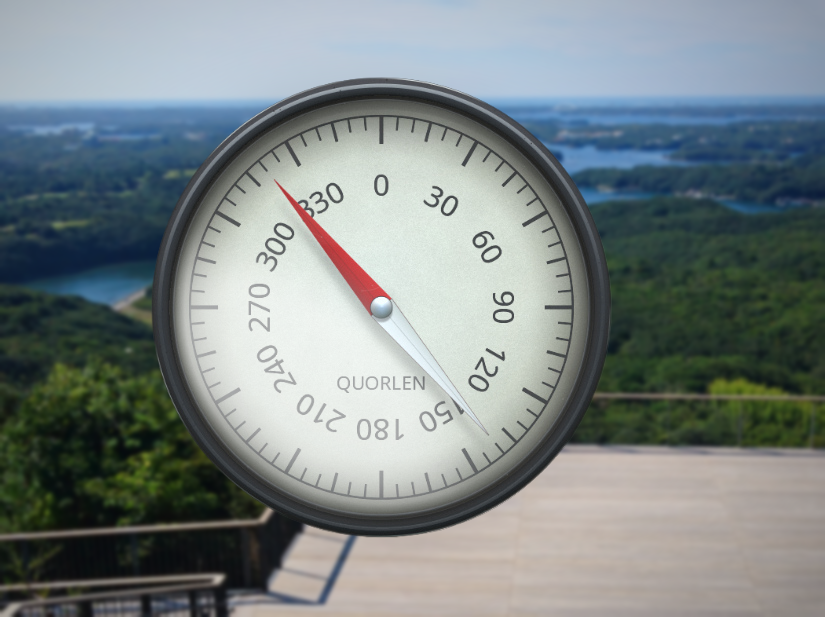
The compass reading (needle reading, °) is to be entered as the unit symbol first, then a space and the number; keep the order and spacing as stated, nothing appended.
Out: ° 320
